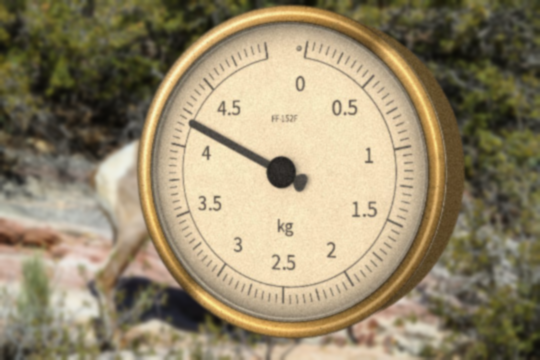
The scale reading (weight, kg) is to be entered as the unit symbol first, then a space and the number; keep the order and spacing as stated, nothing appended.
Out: kg 4.2
